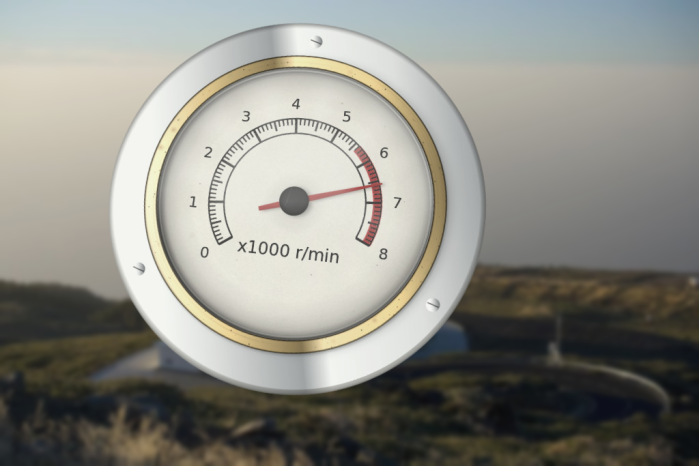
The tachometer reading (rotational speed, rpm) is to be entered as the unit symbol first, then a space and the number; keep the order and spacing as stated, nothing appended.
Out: rpm 6600
